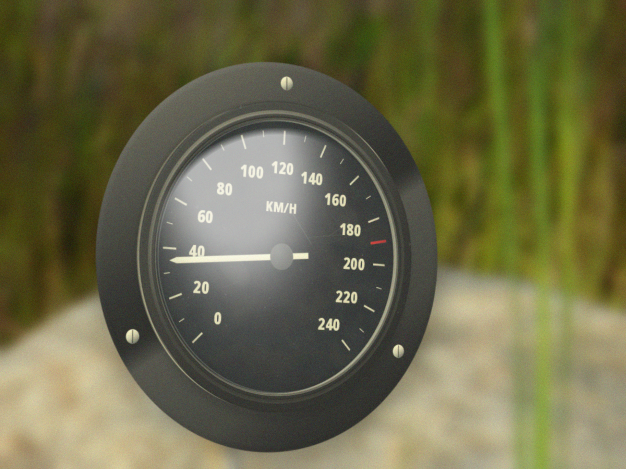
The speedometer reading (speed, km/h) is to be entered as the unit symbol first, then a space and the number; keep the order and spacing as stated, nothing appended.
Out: km/h 35
